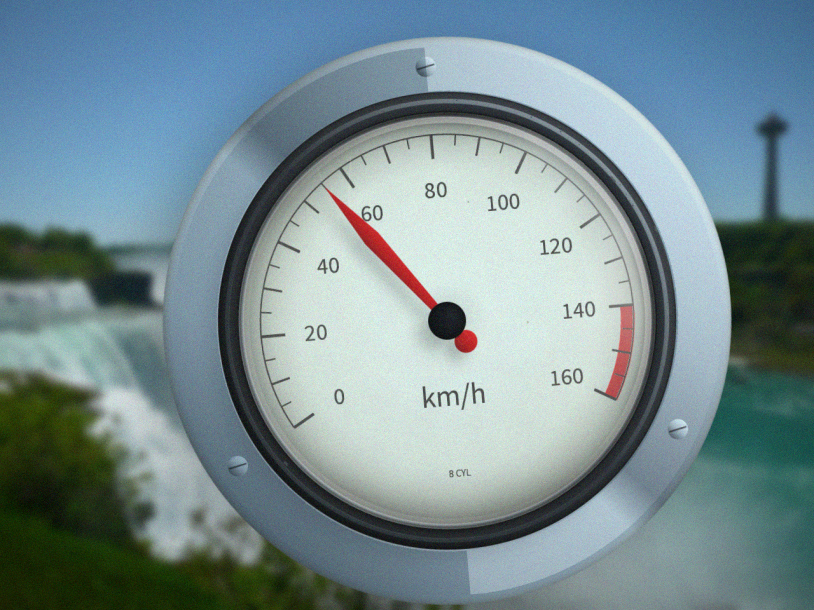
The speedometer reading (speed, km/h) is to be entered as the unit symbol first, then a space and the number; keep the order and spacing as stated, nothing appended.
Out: km/h 55
